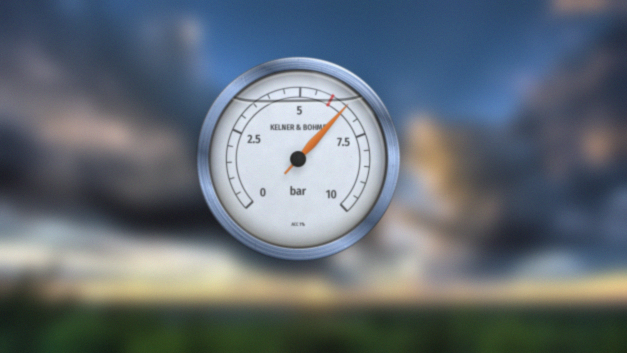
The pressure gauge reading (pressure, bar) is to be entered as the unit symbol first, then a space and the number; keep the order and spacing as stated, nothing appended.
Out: bar 6.5
